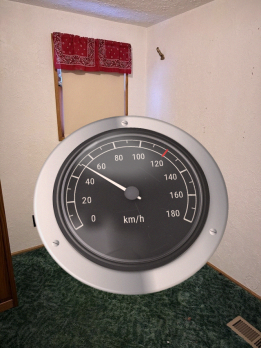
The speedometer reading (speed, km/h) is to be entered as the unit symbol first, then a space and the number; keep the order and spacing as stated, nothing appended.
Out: km/h 50
